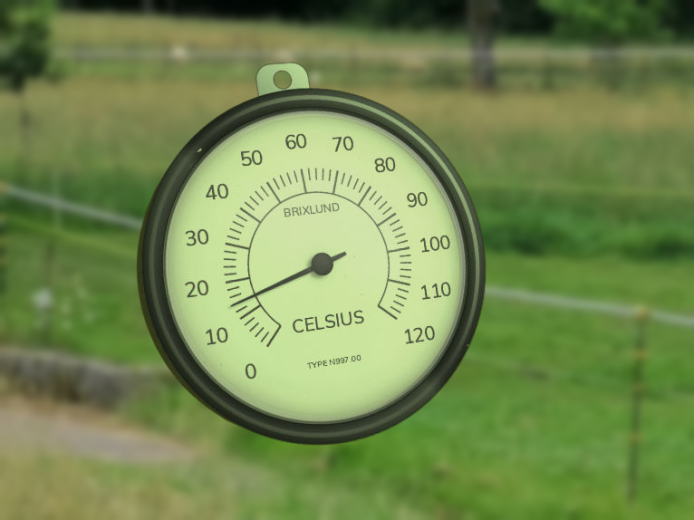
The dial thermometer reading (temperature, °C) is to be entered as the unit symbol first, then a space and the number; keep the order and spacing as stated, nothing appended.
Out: °C 14
